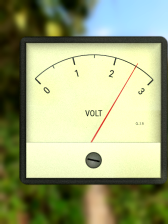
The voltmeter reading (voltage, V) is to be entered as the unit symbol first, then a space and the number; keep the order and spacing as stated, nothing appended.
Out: V 2.5
